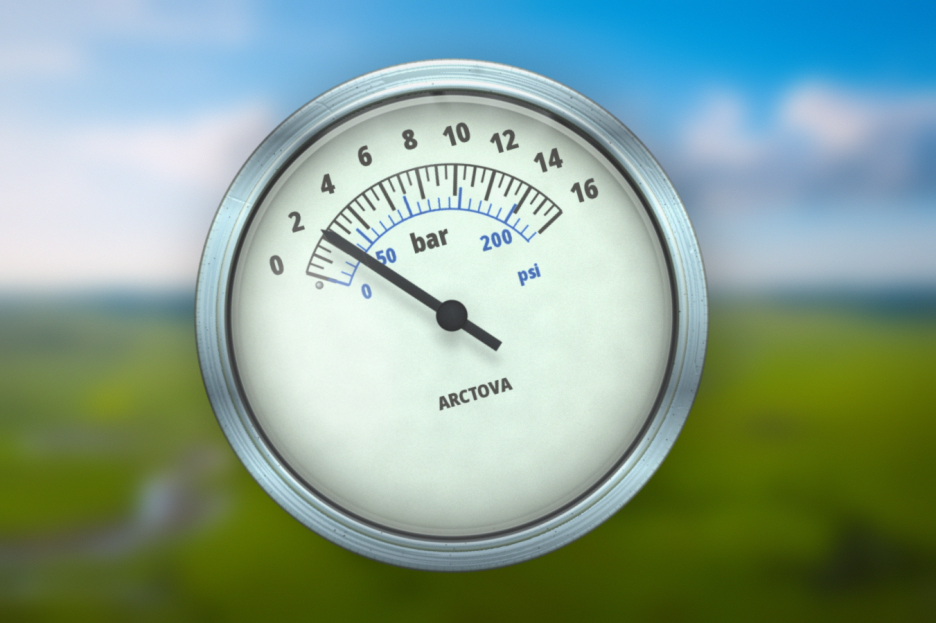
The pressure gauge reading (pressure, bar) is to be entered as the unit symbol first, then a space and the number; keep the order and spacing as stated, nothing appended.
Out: bar 2.25
